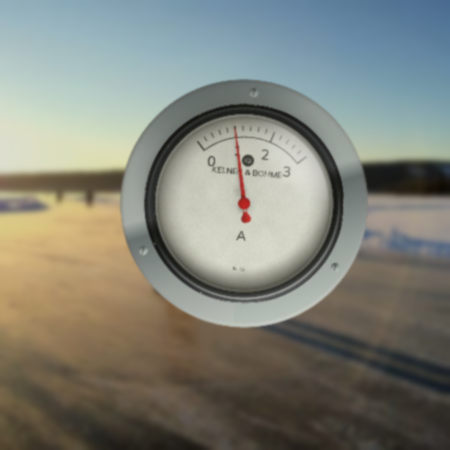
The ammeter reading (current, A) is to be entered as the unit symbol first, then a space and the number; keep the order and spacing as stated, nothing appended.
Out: A 1
